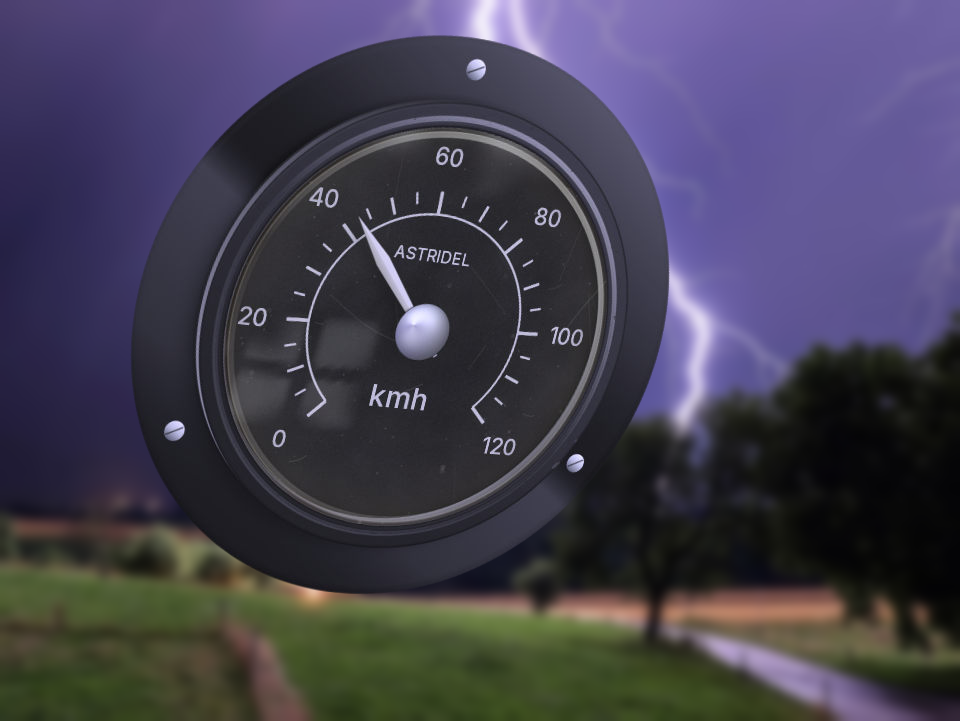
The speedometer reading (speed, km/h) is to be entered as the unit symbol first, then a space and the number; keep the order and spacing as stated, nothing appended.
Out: km/h 42.5
